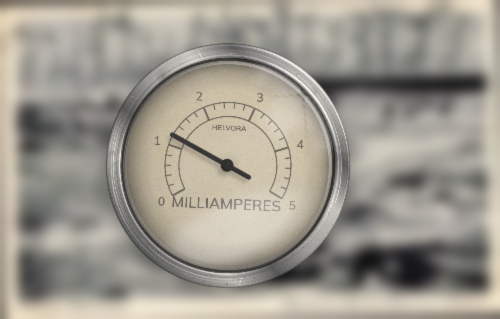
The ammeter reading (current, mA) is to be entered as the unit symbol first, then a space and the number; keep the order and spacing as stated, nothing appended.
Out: mA 1.2
